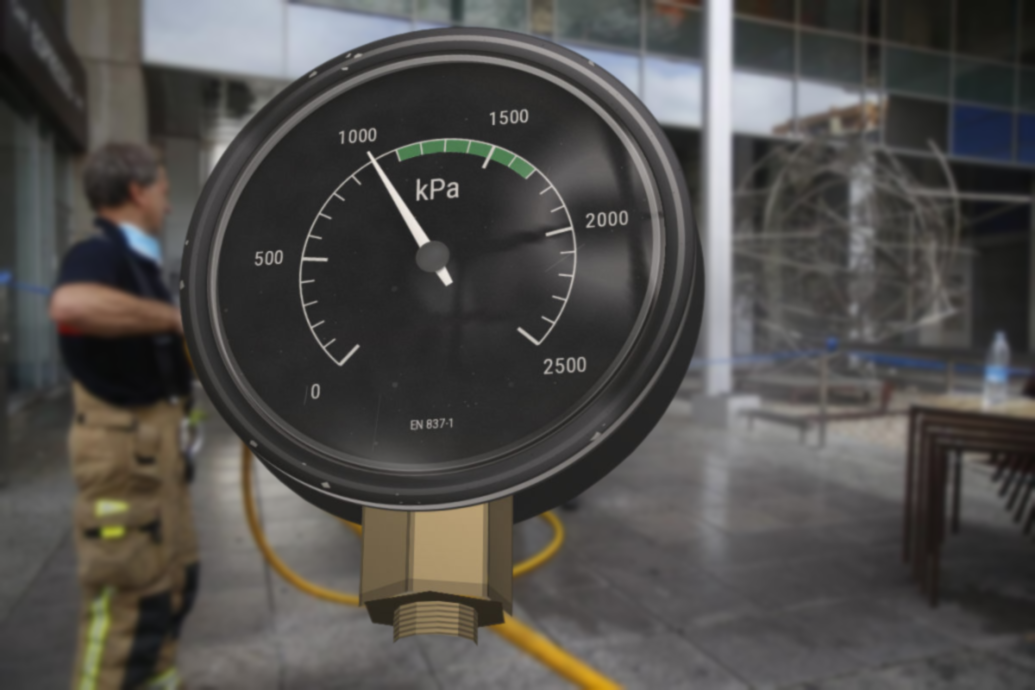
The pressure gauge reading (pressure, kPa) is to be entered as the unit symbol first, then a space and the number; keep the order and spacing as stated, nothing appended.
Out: kPa 1000
